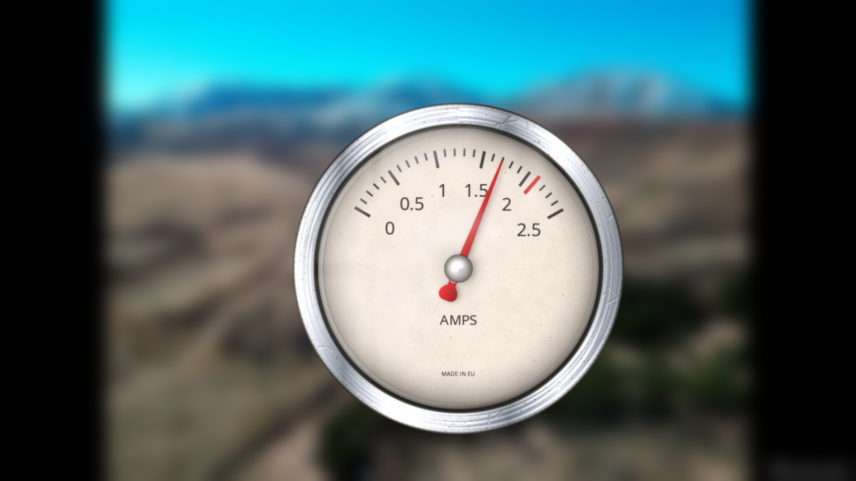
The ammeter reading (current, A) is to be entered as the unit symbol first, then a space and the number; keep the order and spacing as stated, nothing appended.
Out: A 1.7
